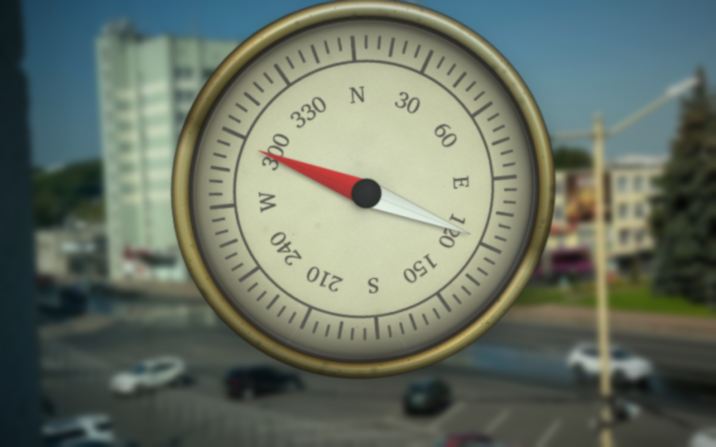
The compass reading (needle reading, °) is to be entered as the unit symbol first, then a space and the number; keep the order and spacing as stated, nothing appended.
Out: ° 297.5
